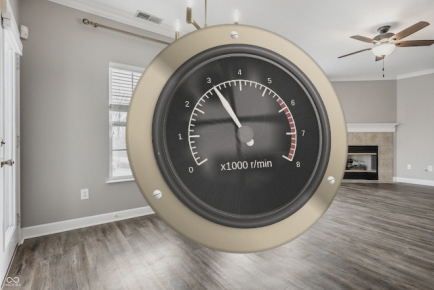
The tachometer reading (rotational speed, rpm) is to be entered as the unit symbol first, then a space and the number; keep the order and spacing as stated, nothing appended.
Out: rpm 3000
